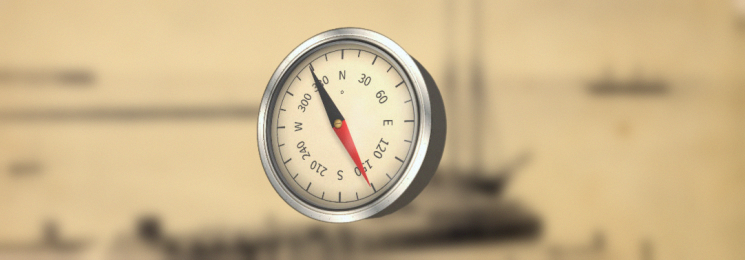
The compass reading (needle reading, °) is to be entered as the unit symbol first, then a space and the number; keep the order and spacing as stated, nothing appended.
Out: ° 150
